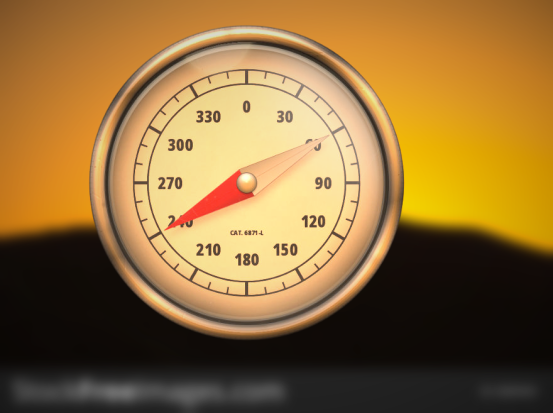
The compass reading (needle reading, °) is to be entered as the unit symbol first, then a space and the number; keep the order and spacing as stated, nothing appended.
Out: ° 240
